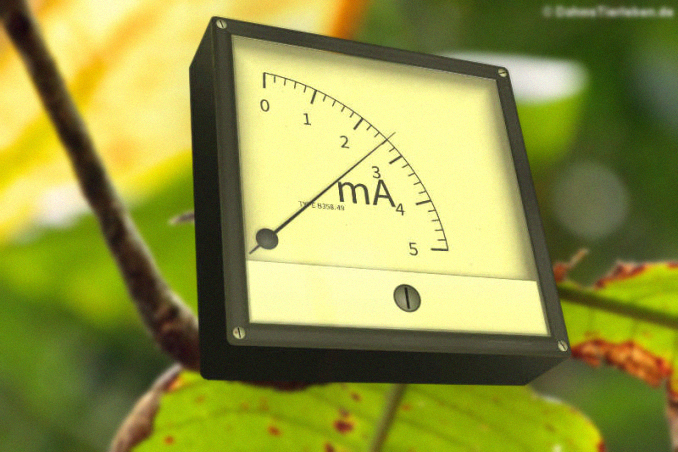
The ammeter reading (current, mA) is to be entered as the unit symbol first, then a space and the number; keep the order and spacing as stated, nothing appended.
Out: mA 2.6
